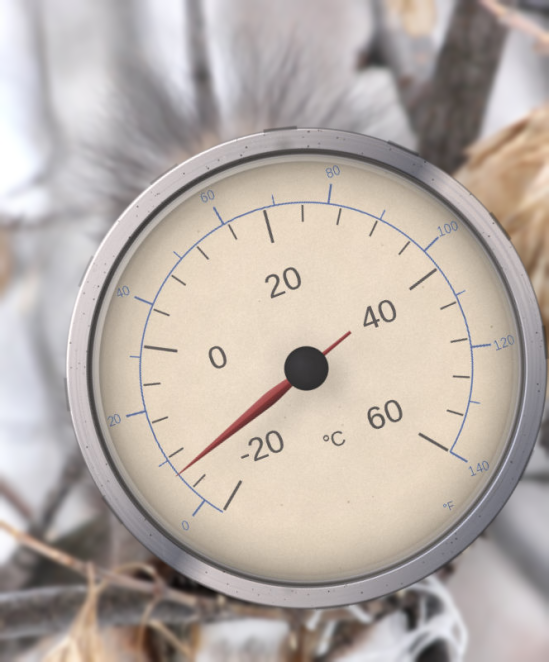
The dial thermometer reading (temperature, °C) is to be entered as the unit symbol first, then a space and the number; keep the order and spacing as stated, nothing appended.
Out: °C -14
